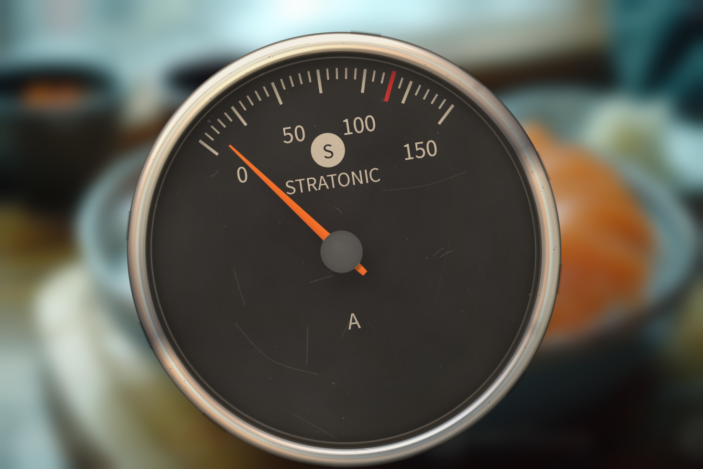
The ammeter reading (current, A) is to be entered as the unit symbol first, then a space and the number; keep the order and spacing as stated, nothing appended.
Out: A 10
